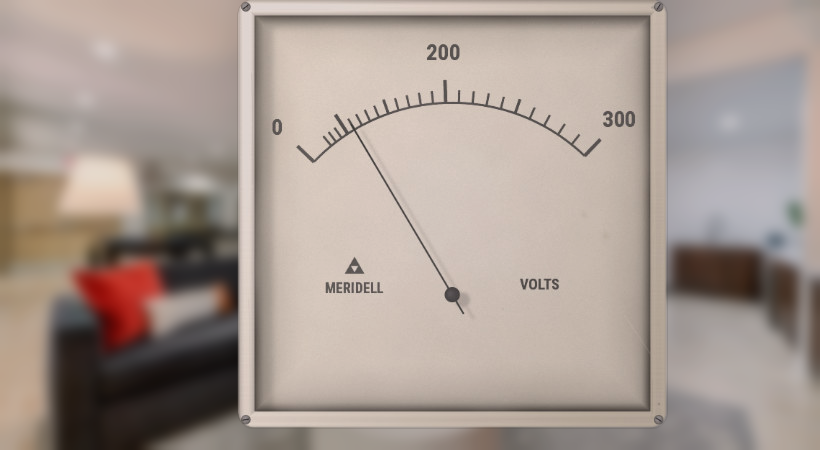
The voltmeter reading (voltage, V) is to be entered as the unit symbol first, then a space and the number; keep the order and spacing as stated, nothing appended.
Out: V 110
